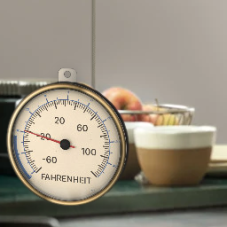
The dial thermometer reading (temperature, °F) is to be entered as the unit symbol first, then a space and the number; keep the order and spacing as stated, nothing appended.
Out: °F -20
